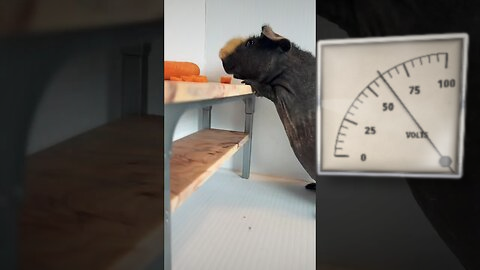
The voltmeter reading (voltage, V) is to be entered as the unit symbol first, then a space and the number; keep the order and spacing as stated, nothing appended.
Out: V 60
